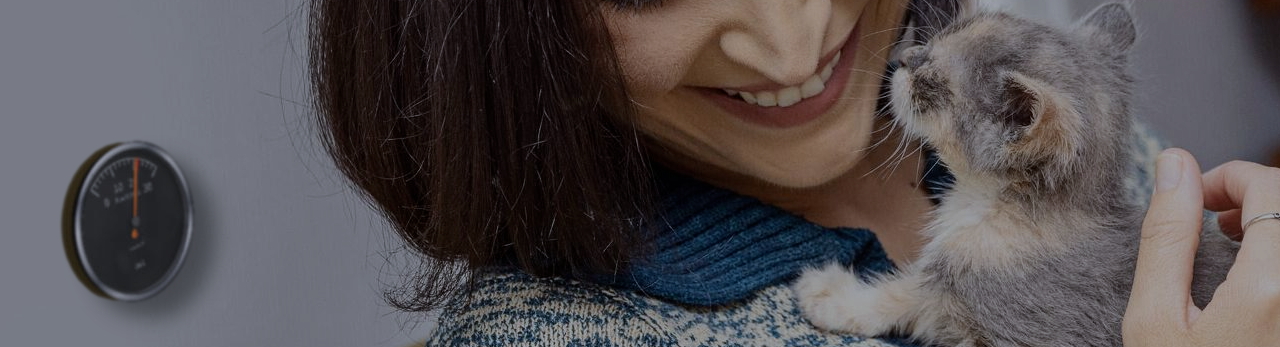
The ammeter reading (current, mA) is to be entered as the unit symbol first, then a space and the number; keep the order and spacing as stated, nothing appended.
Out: mA 20
